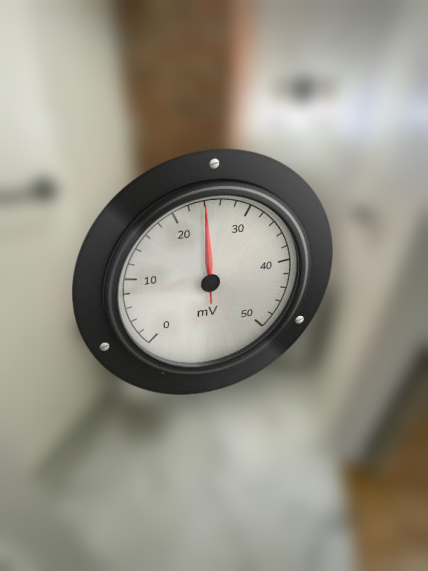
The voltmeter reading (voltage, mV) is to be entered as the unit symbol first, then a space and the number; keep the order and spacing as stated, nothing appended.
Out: mV 24
